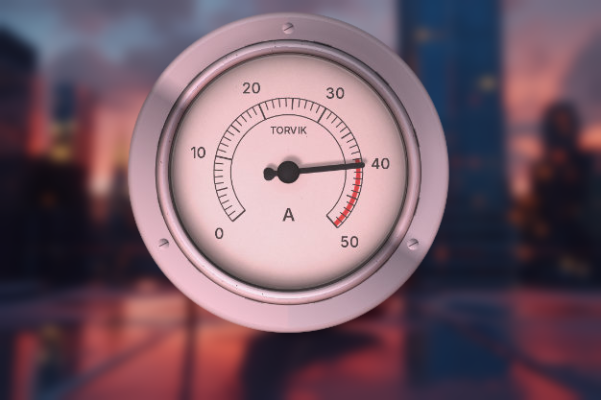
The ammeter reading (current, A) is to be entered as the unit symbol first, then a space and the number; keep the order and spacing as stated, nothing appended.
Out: A 40
